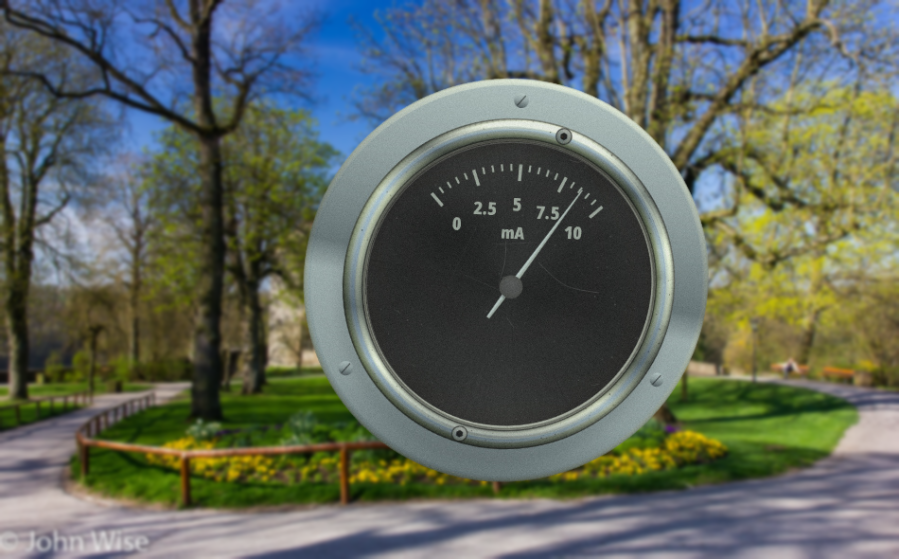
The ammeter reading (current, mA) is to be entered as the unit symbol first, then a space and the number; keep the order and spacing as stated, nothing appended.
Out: mA 8.5
